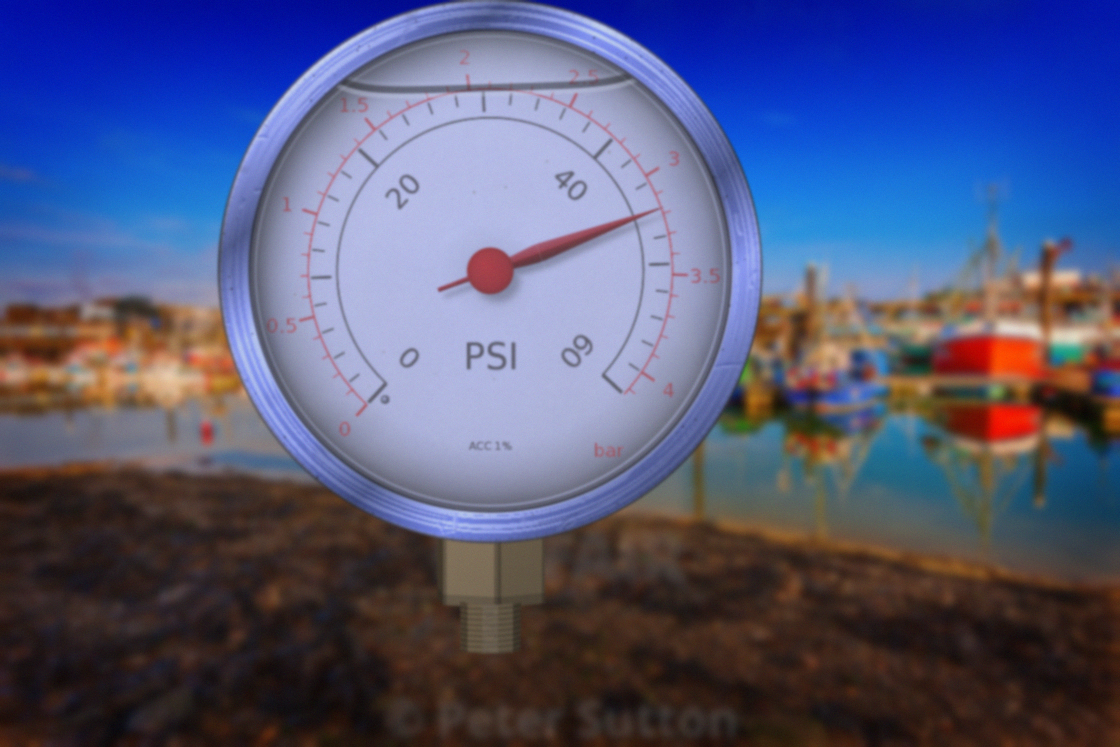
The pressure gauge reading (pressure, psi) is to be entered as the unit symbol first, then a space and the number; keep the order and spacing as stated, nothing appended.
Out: psi 46
